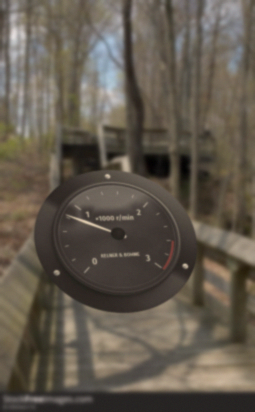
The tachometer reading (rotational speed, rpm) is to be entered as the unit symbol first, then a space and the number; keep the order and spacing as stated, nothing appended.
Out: rpm 800
